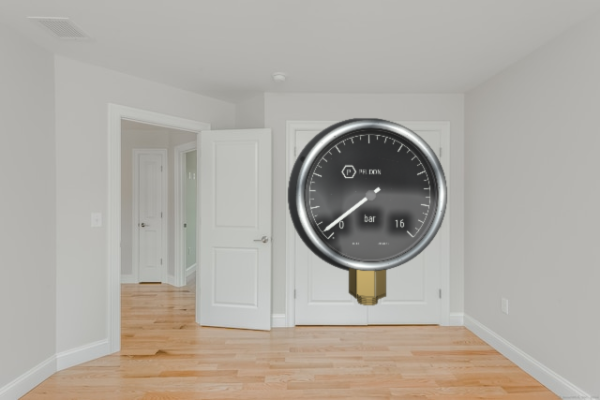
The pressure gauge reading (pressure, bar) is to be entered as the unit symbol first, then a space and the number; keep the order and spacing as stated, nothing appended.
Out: bar 0.5
